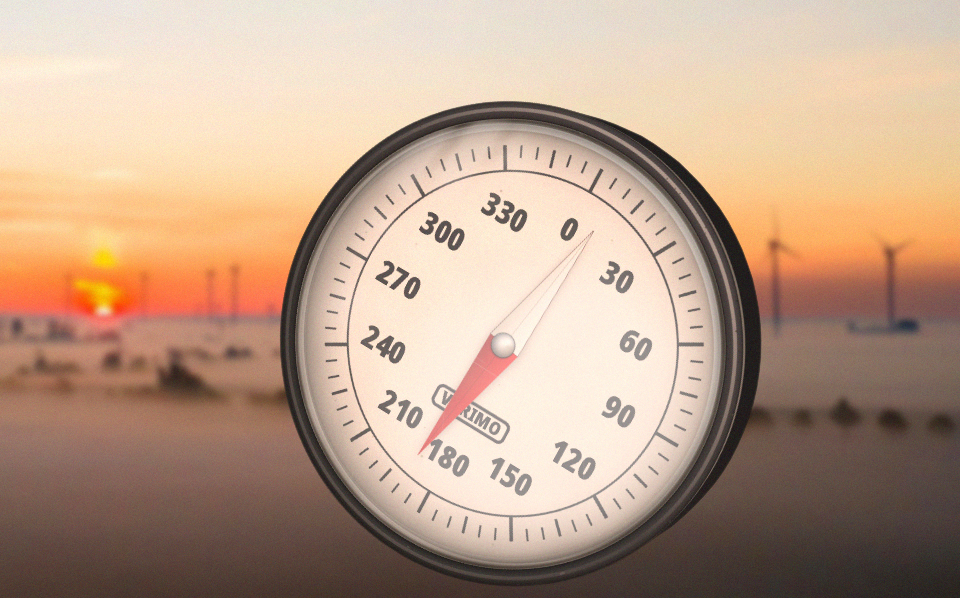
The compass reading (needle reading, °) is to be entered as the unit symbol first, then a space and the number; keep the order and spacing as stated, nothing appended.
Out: ° 190
